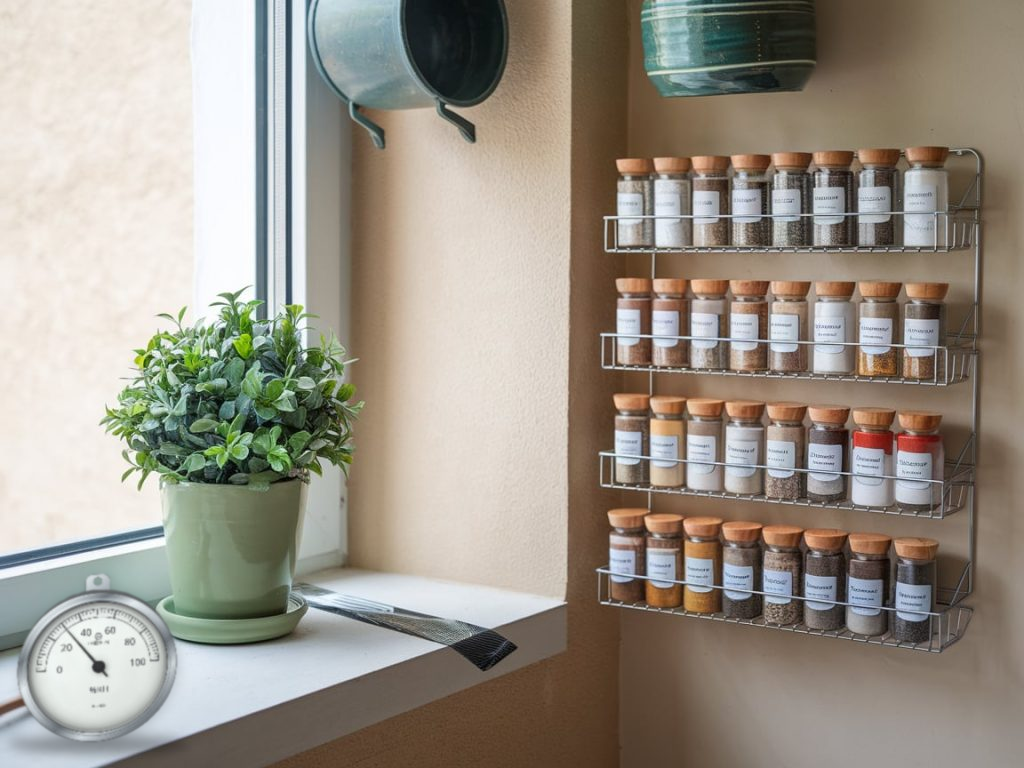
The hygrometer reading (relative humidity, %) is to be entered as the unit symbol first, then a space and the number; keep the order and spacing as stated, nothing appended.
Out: % 30
